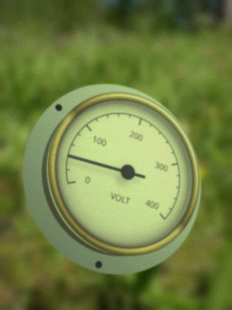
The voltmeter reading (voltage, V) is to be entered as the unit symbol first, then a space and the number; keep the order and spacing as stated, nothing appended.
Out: V 40
